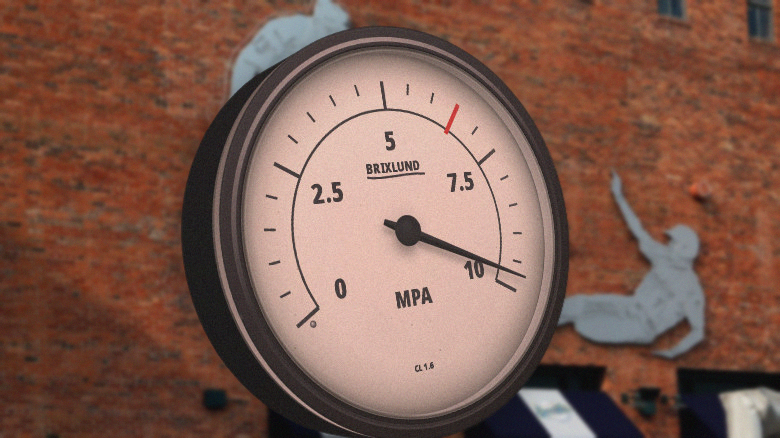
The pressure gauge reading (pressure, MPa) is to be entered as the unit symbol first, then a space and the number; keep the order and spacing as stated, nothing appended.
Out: MPa 9.75
